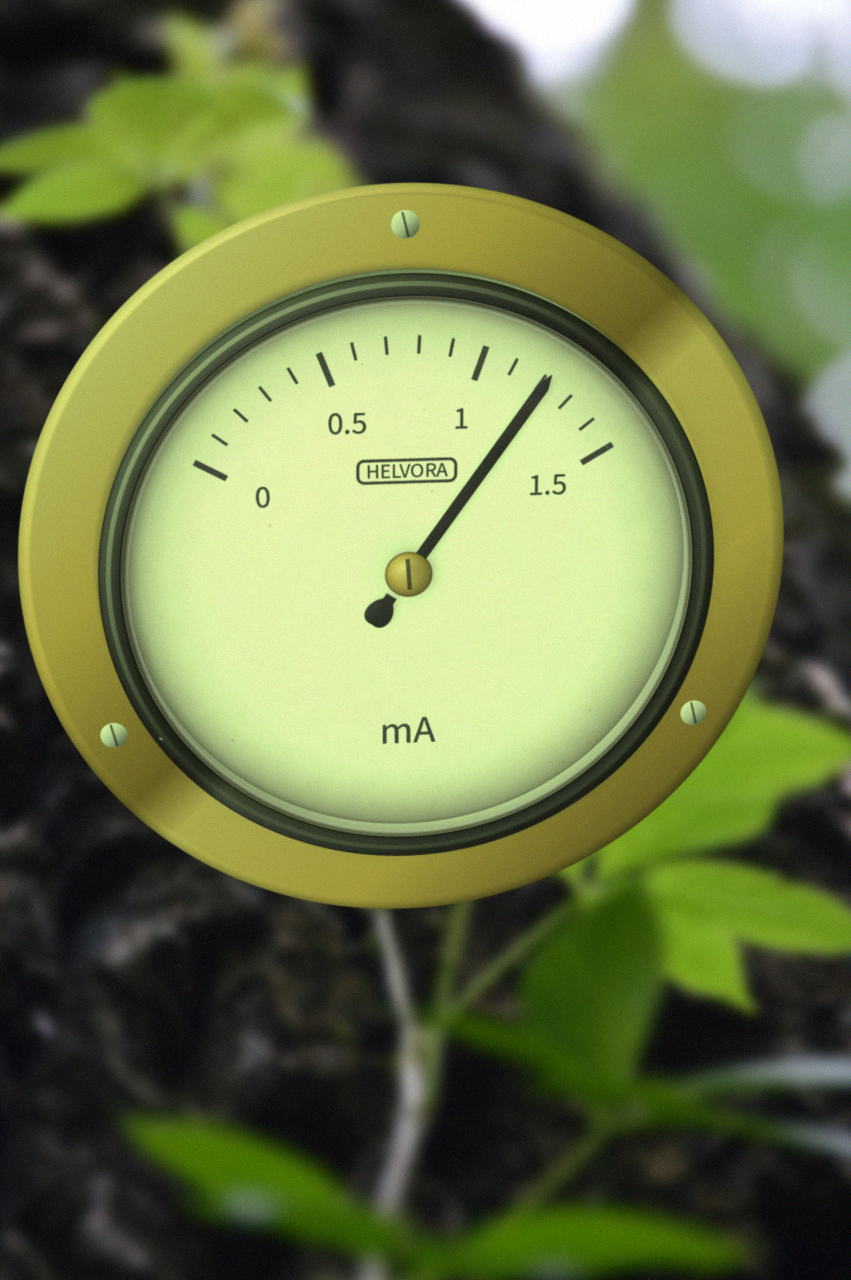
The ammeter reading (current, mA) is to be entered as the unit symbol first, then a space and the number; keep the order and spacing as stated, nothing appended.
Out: mA 1.2
